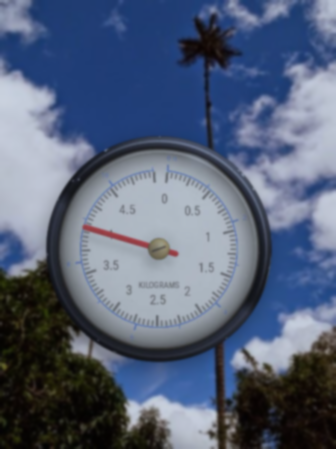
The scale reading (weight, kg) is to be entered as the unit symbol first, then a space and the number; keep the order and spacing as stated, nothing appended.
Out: kg 4
